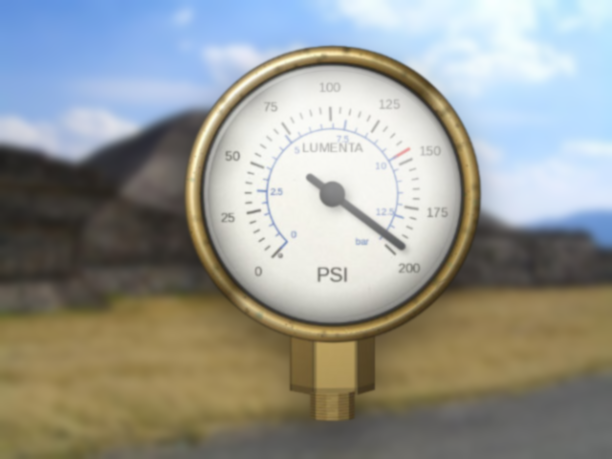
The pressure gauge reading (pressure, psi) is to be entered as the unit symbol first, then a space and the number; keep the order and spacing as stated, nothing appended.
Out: psi 195
